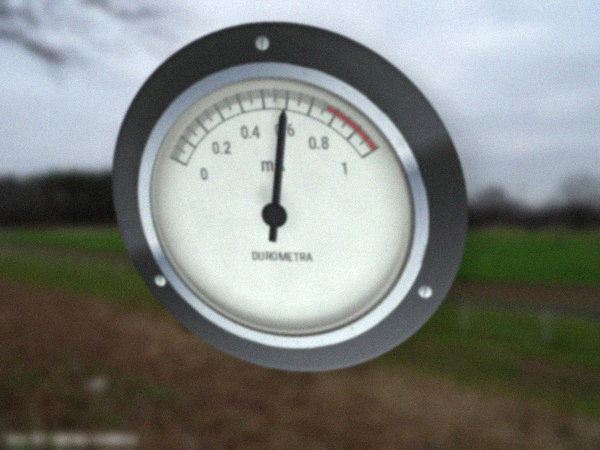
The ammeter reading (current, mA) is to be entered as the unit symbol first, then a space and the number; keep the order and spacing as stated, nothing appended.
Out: mA 0.6
